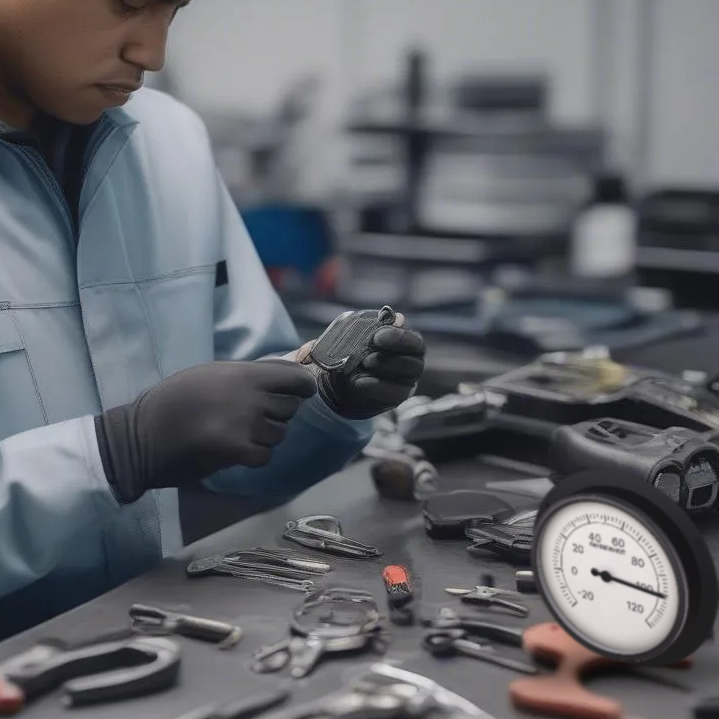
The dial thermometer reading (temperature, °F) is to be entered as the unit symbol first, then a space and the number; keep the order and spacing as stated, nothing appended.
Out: °F 100
